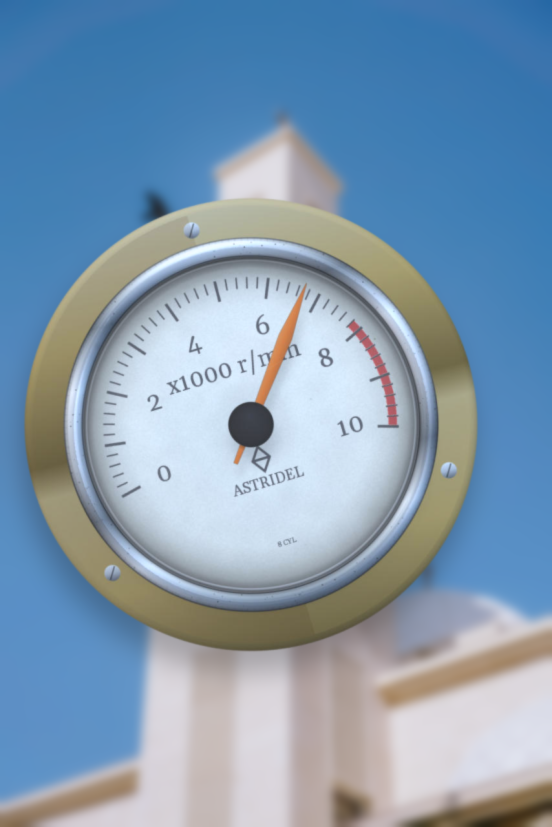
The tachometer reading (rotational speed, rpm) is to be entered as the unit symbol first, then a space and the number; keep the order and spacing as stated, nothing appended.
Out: rpm 6700
